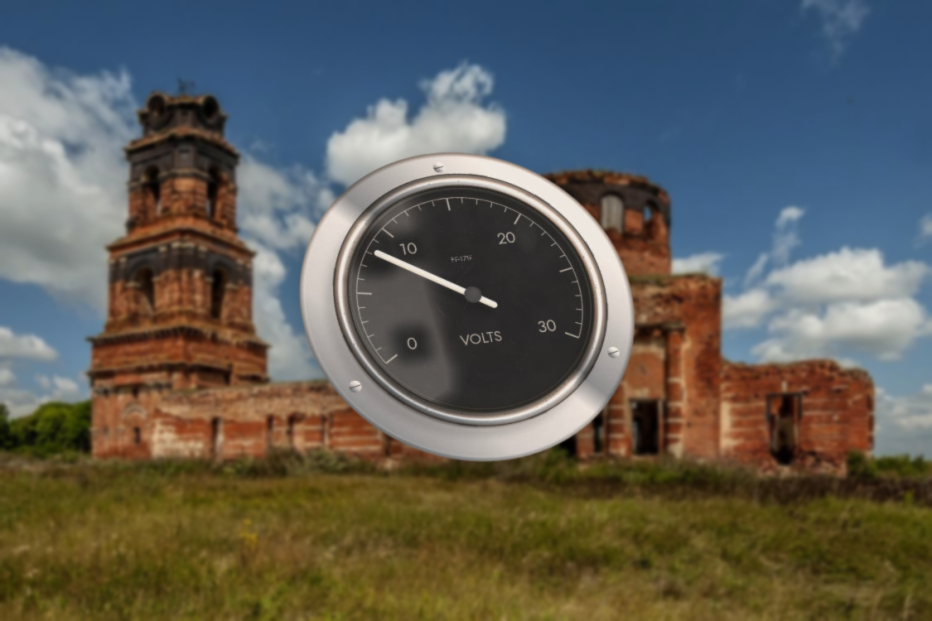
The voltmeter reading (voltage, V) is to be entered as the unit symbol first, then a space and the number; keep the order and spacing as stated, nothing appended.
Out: V 8
